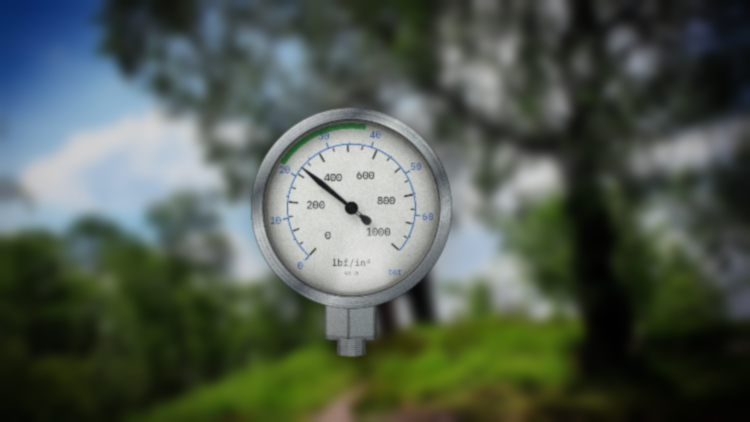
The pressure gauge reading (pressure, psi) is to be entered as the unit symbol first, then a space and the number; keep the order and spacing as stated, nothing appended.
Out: psi 325
